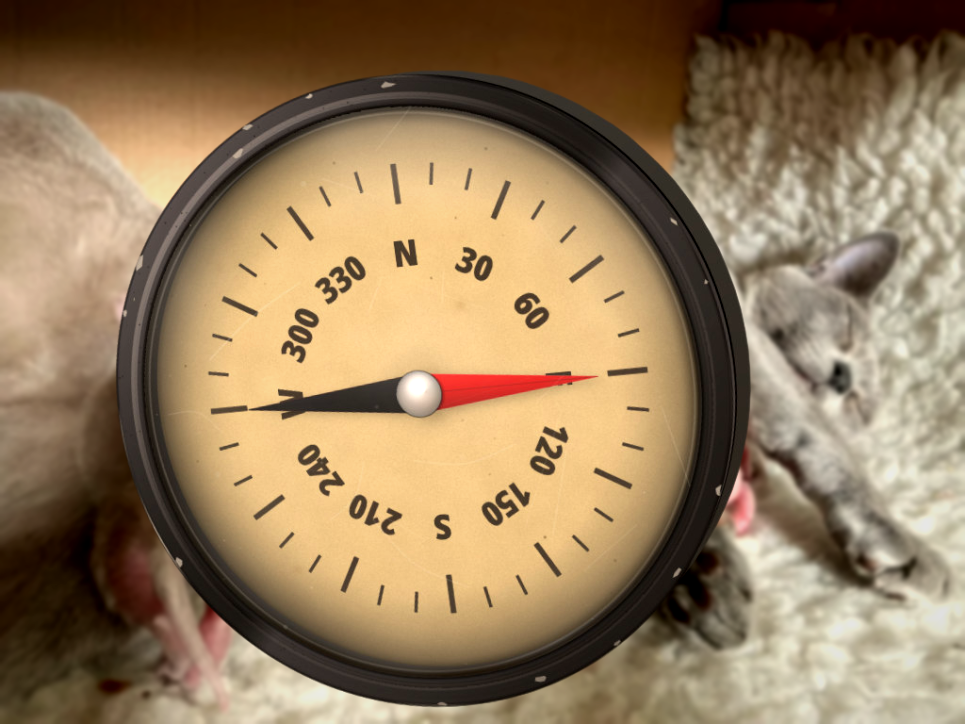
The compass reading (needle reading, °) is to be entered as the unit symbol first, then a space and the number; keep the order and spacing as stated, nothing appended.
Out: ° 90
